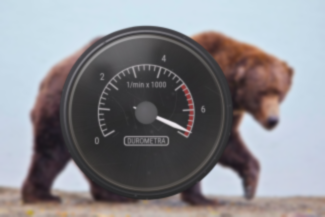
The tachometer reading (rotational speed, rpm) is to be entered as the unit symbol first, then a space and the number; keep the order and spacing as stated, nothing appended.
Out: rpm 6800
